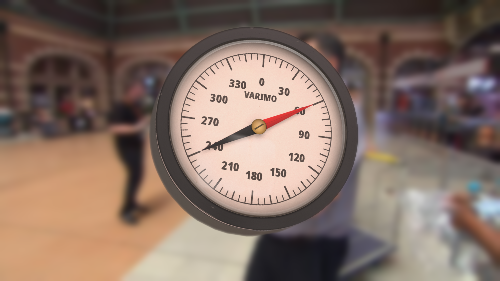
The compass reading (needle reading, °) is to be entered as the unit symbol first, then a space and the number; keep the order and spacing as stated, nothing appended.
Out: ° 60
